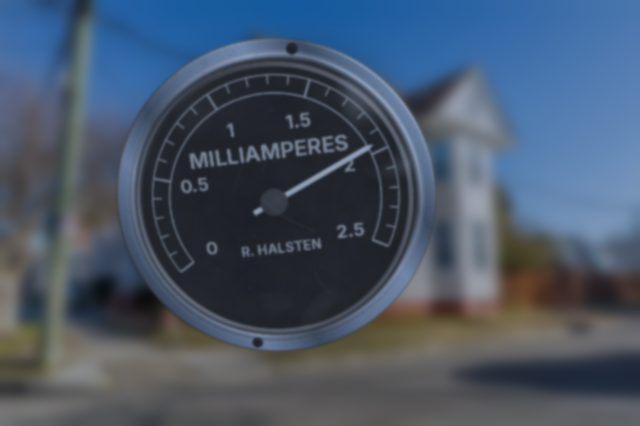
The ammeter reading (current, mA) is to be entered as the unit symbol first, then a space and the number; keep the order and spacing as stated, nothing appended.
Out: mA 1.95
